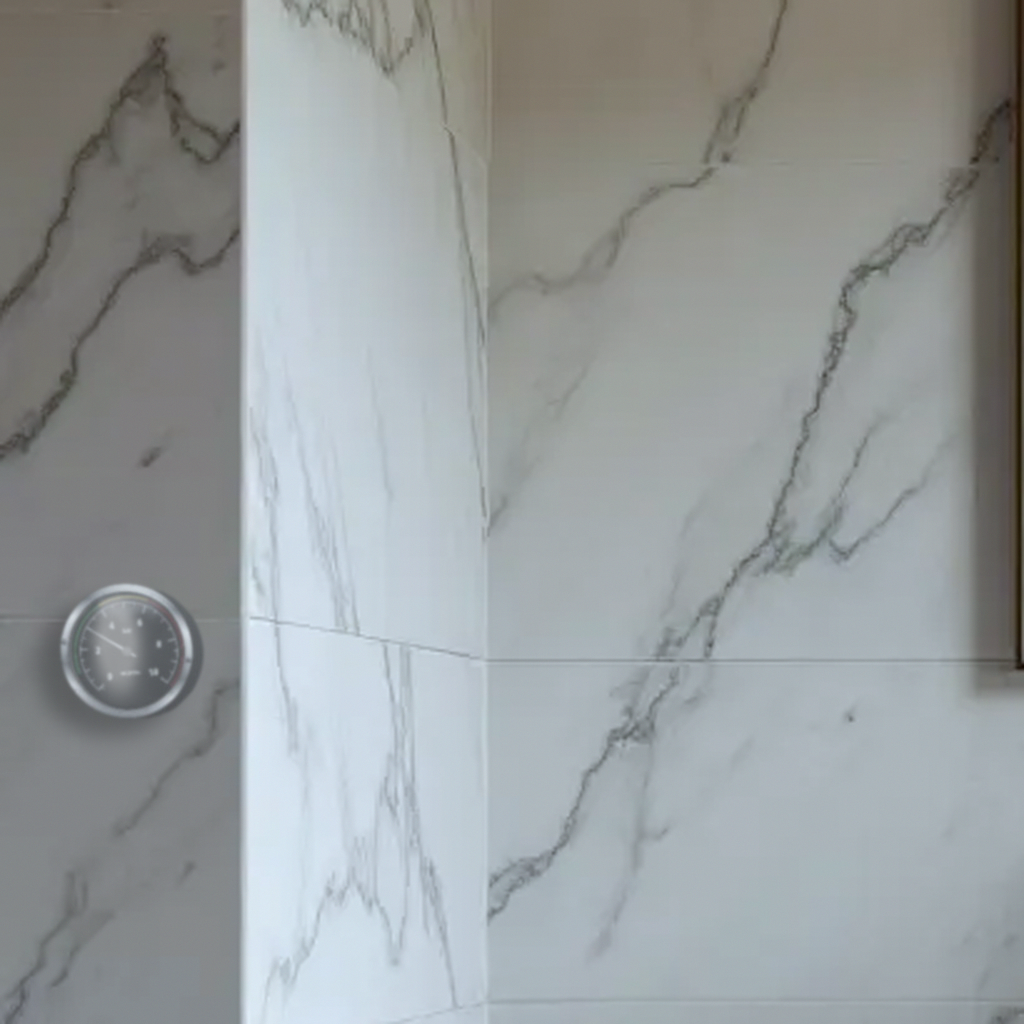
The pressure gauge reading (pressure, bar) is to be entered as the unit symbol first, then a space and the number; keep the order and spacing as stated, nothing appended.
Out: bar 3
